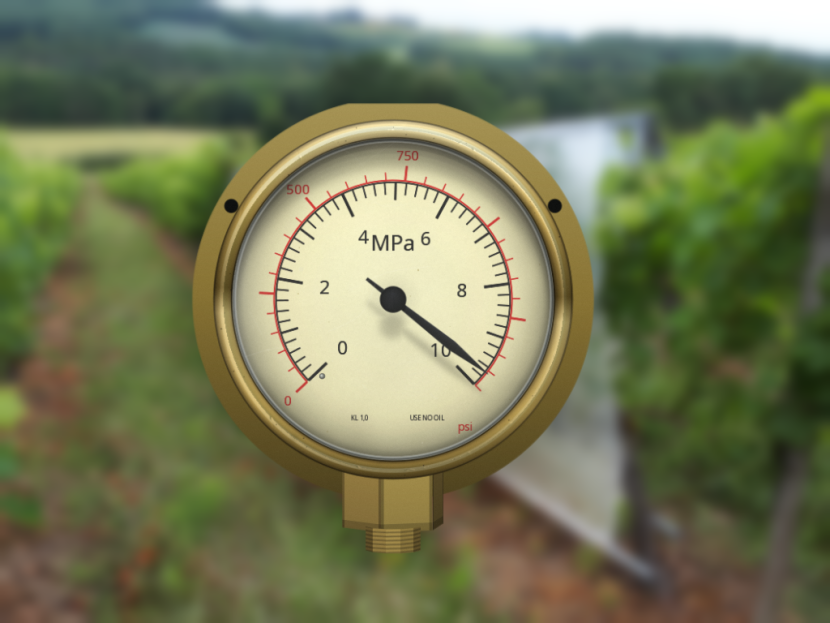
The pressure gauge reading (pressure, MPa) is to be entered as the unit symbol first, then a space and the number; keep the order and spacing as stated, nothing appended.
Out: MPa 9.7
